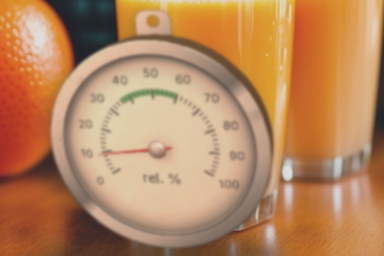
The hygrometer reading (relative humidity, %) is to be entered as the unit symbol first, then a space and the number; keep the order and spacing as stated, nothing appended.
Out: % 10
